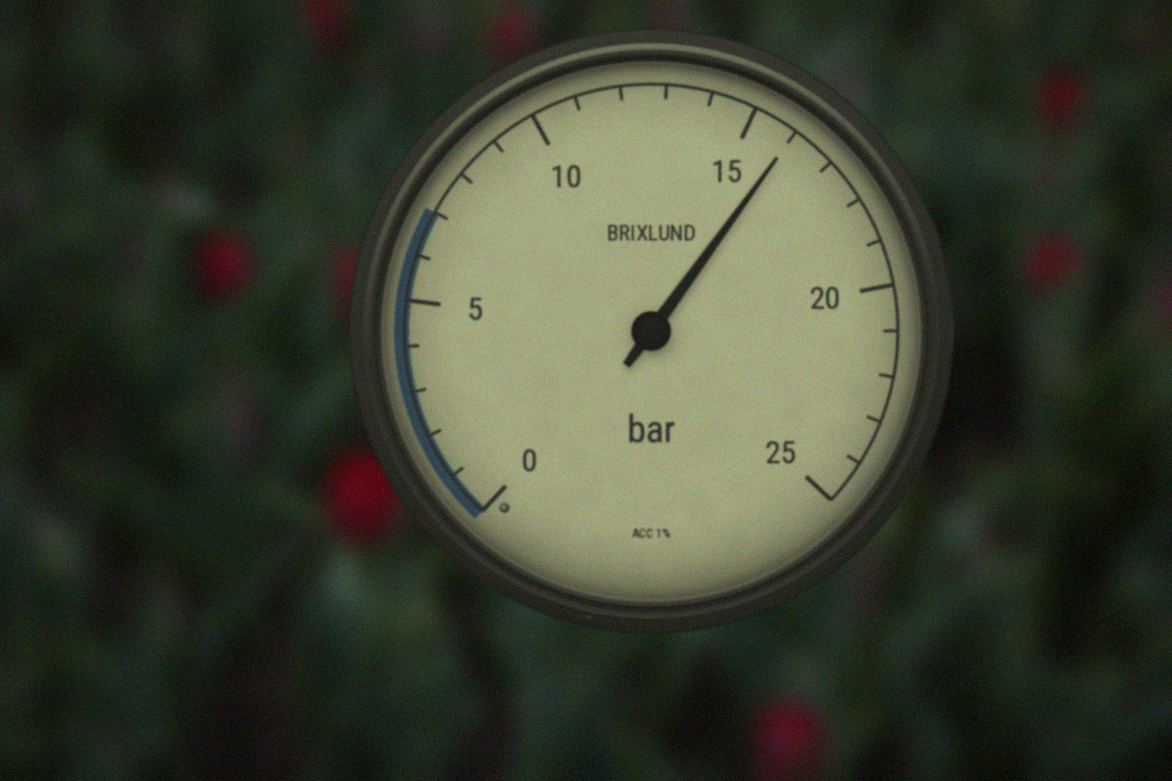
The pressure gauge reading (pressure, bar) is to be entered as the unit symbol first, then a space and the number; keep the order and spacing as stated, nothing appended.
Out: bar 16
